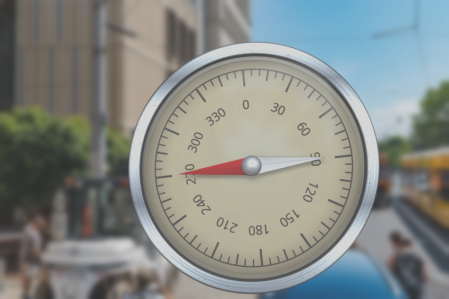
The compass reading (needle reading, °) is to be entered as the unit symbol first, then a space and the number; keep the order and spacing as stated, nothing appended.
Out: ° 270
